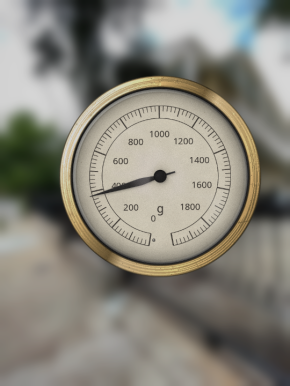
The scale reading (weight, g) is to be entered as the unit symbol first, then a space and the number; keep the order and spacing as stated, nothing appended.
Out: g 380
